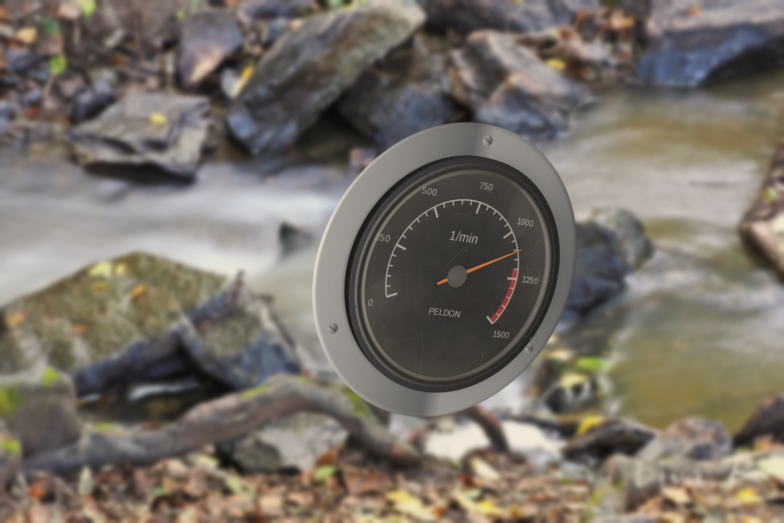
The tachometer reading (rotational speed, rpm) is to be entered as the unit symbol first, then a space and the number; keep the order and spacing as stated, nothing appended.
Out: rpm 1100
